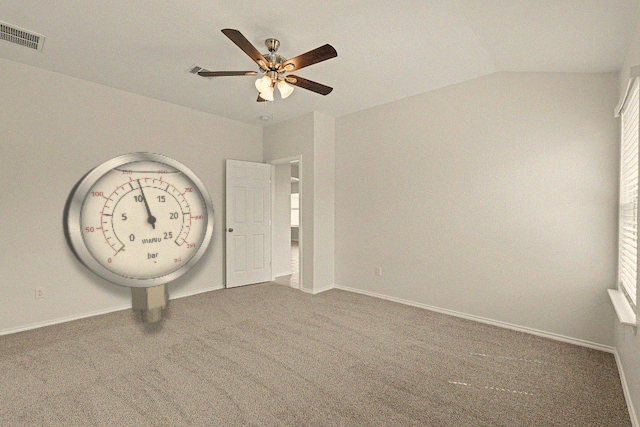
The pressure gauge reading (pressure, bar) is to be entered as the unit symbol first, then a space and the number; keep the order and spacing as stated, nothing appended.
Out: bar 11
